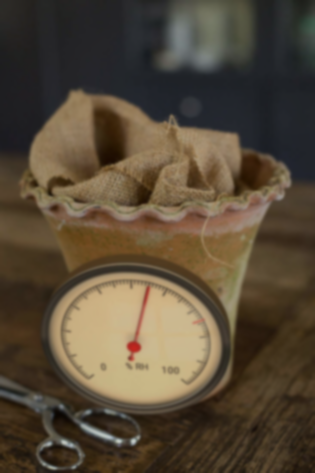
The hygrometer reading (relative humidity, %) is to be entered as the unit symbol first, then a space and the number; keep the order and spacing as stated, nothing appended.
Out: % 55
